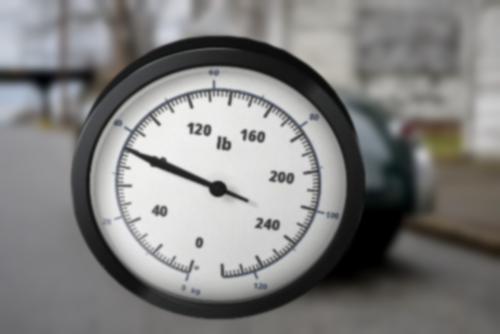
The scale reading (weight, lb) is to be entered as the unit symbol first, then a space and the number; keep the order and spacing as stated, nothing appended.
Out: lb 80
